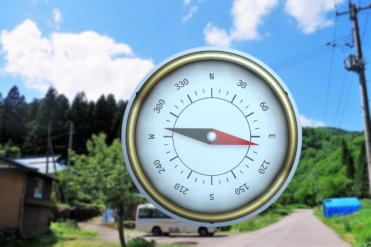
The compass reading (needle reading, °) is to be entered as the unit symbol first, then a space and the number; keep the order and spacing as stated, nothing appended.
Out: ° 100
